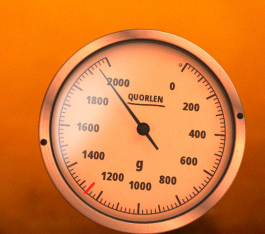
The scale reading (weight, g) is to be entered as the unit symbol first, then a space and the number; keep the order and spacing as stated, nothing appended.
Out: g 1940
